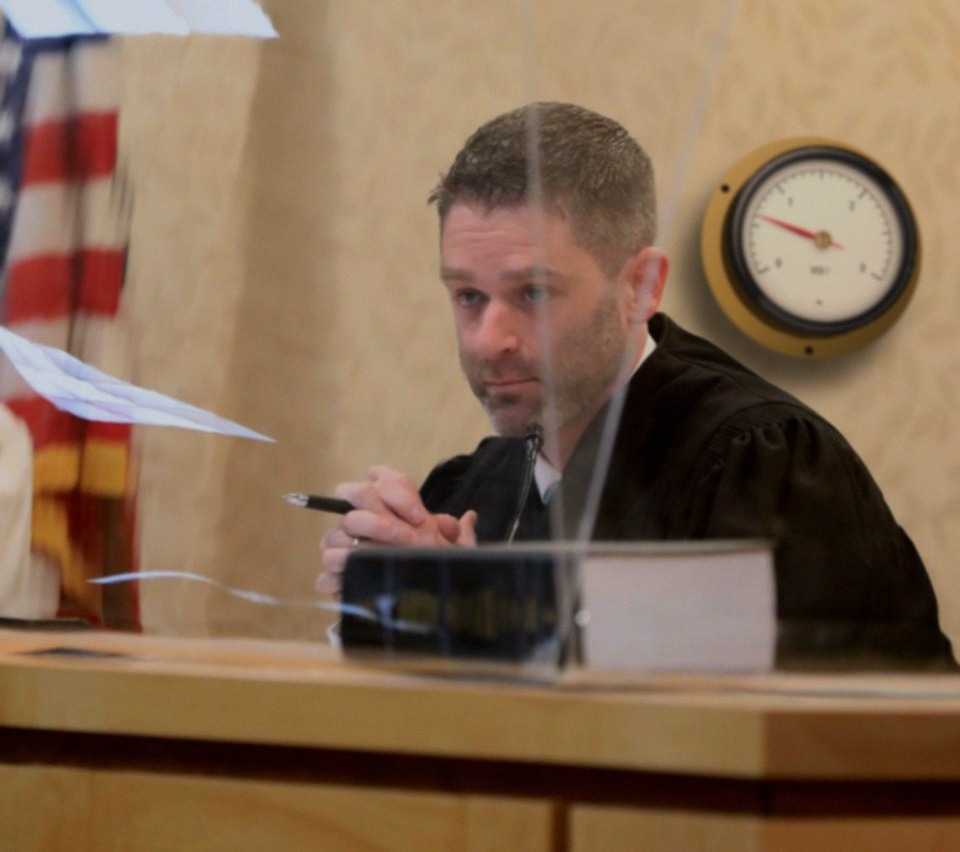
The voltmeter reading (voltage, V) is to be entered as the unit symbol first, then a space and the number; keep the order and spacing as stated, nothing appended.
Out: V 0.6
